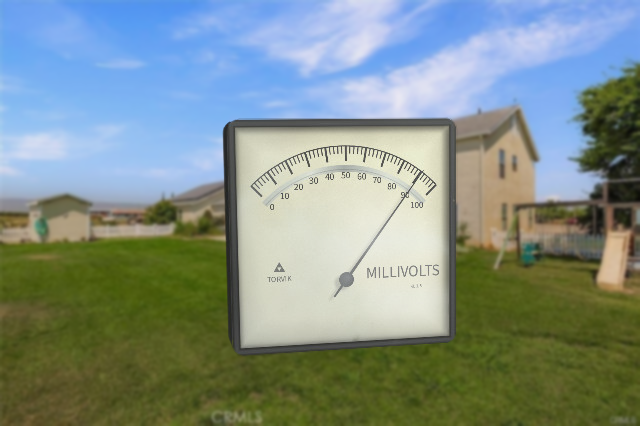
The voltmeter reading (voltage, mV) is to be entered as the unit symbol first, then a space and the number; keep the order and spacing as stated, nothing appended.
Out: mV 90
